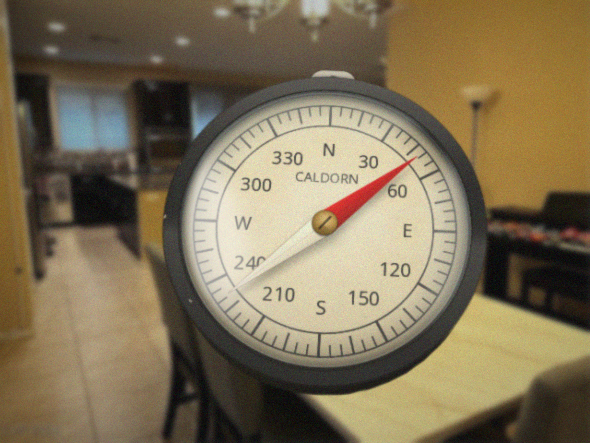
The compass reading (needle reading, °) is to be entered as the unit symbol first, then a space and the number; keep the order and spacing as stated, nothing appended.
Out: ° 50
